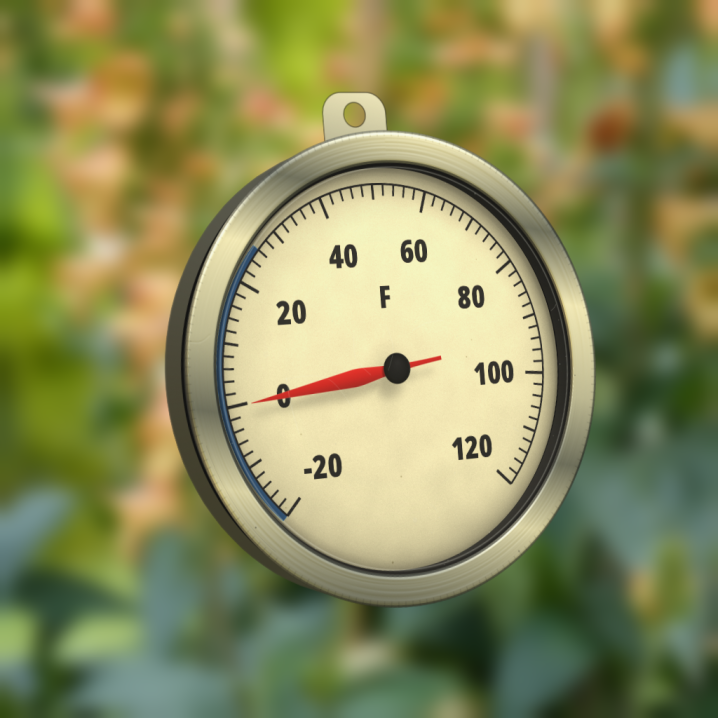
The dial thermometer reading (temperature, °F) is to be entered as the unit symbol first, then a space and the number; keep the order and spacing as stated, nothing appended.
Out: °F 0
